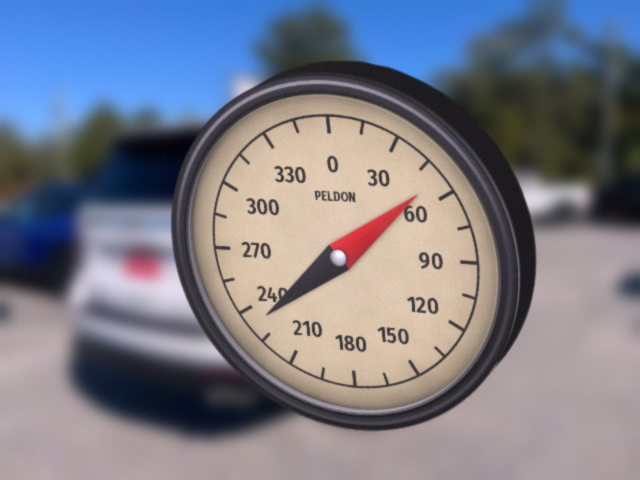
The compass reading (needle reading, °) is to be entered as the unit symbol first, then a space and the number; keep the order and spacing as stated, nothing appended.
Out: ° 52.5
